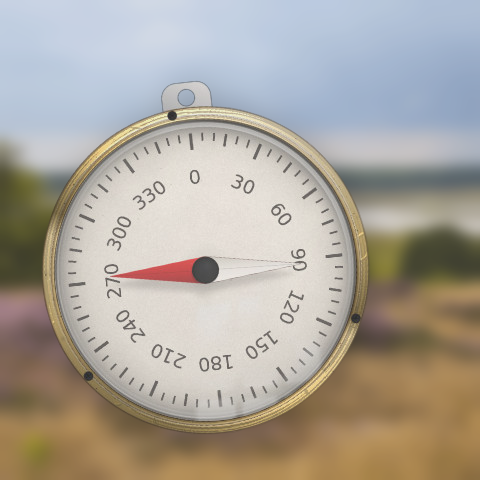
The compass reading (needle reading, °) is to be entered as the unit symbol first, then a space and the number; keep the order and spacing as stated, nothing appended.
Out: ° 272.5
